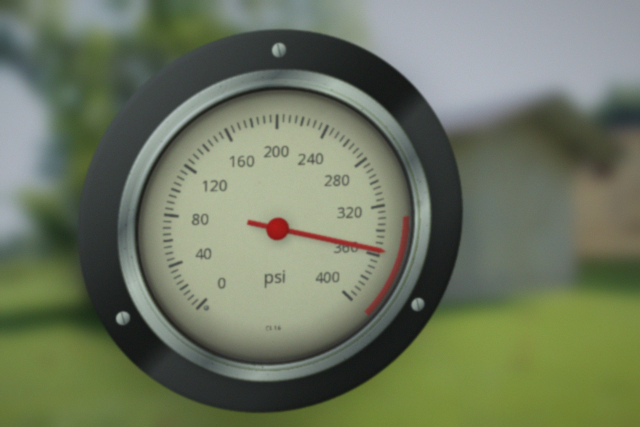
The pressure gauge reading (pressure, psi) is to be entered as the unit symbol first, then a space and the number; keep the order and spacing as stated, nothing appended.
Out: psi 355
